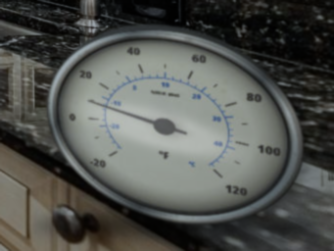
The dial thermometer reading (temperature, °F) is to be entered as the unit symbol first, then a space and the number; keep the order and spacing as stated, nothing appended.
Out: °F 10
